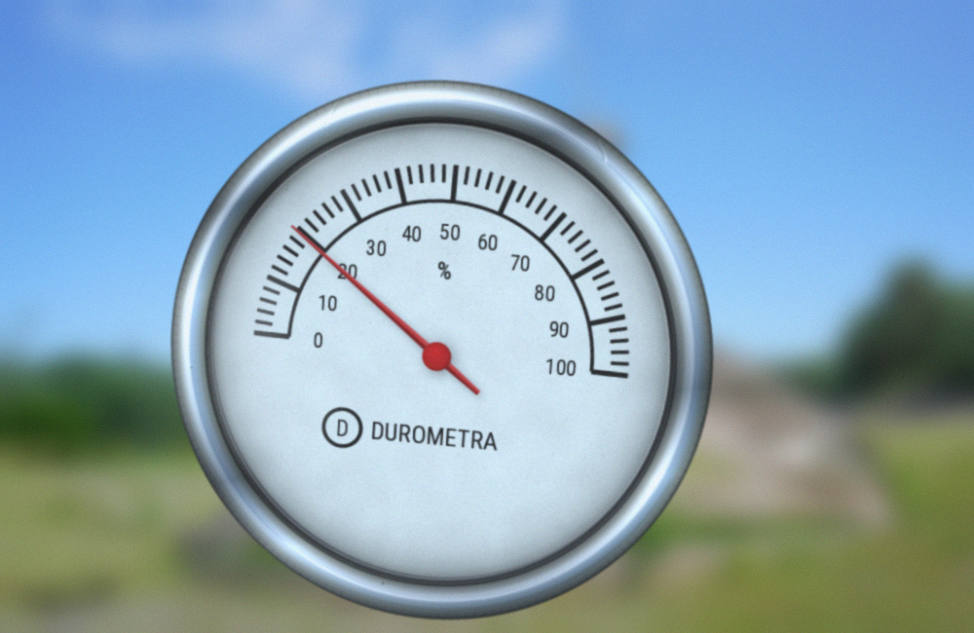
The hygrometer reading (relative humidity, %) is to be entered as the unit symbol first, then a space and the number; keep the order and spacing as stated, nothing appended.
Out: % 20
